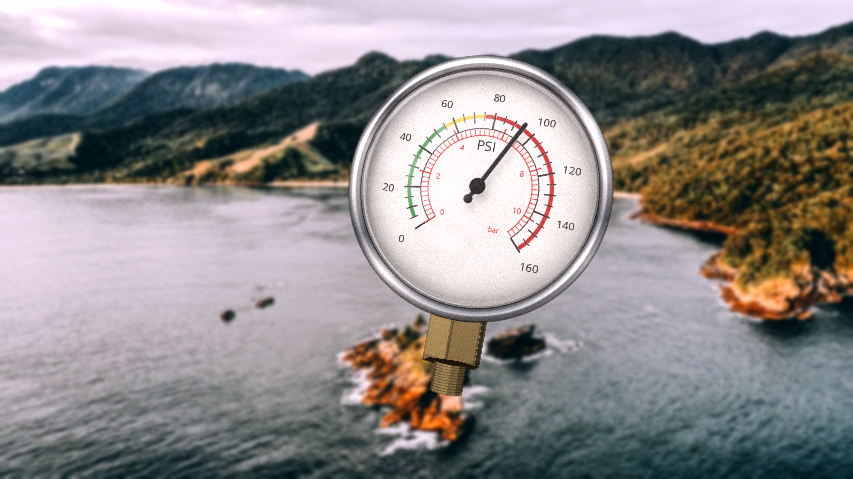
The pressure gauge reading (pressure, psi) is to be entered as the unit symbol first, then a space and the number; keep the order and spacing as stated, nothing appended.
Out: psi 95
